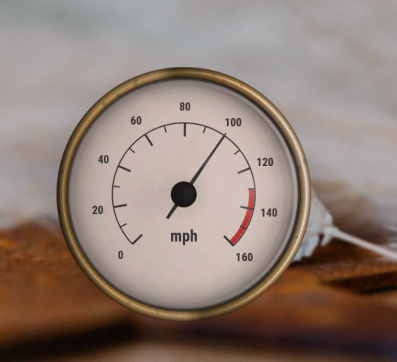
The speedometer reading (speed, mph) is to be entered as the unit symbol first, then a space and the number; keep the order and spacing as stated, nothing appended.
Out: mph 100
